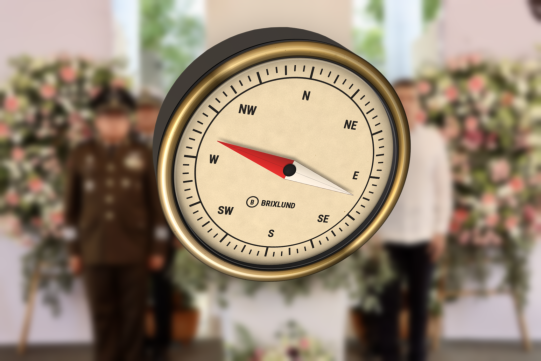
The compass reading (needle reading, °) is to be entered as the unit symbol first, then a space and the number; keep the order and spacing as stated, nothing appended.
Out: ° 285
